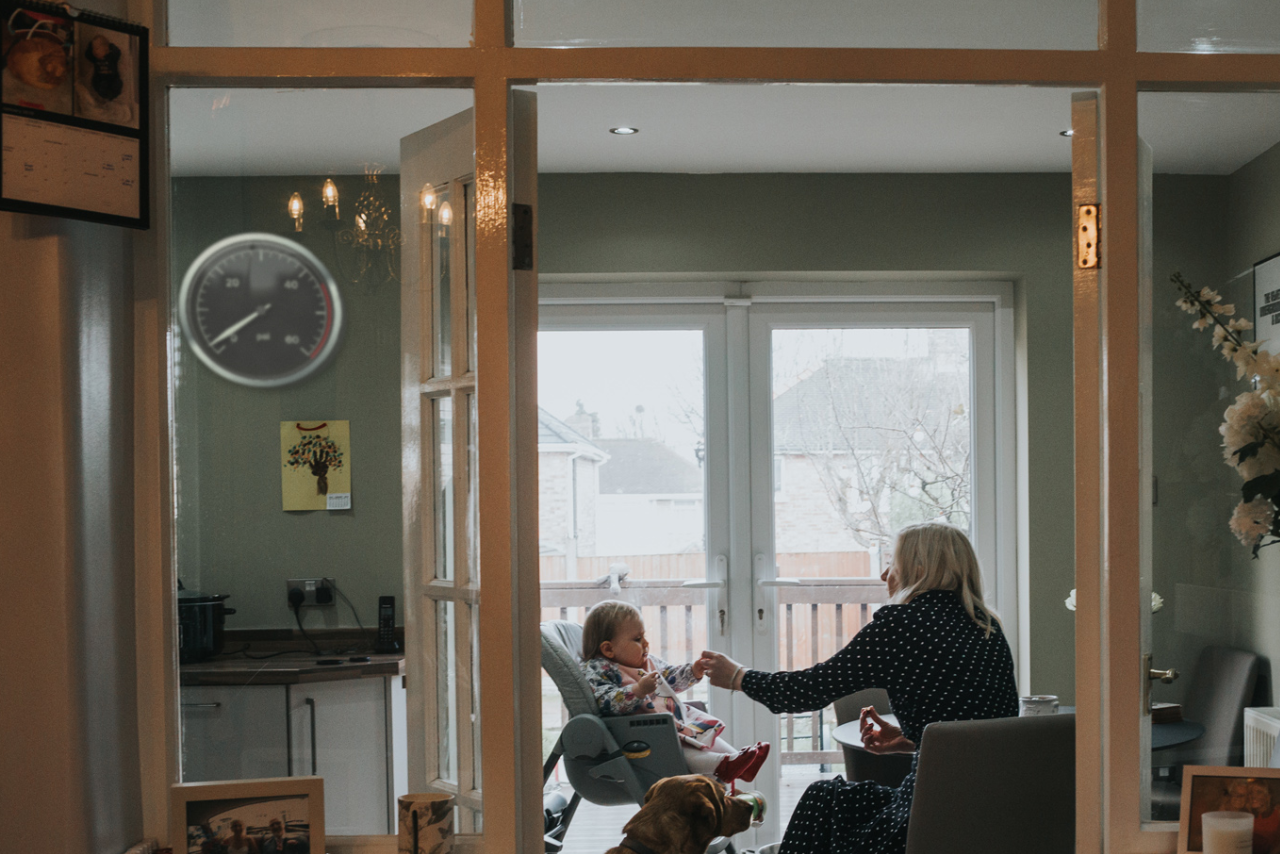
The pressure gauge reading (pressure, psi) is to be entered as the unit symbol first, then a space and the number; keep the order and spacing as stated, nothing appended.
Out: psi 2
